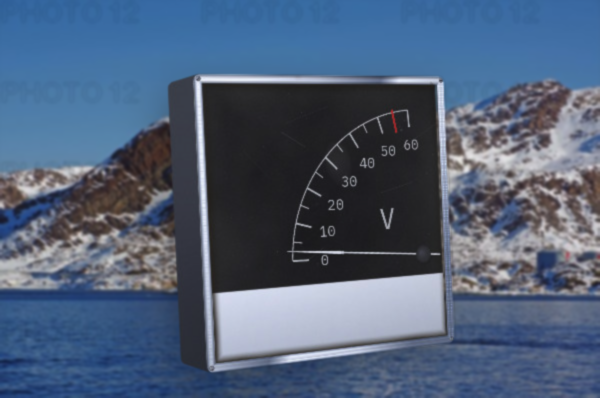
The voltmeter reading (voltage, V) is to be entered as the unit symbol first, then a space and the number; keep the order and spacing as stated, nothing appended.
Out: V 2.5
